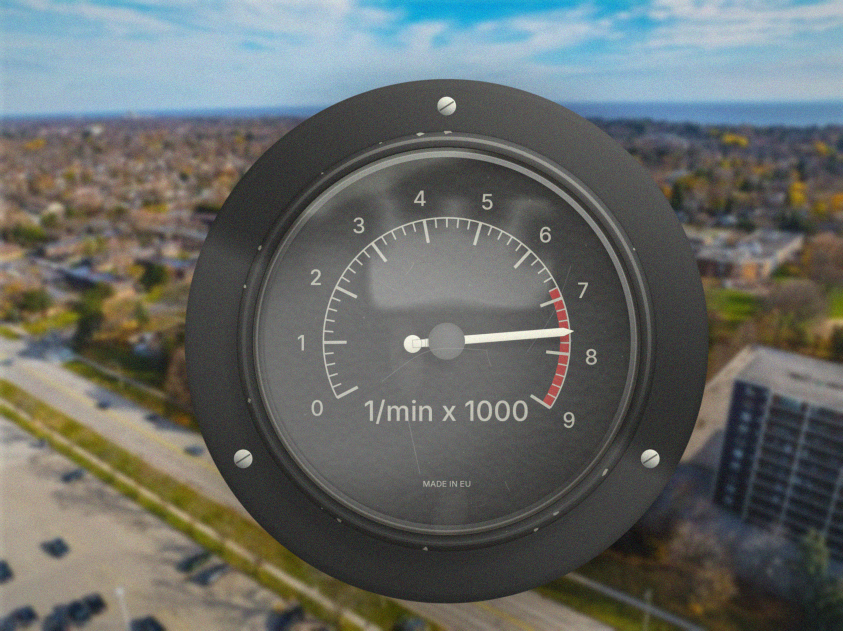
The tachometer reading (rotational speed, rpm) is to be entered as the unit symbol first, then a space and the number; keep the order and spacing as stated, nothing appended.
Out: rpm 7600
